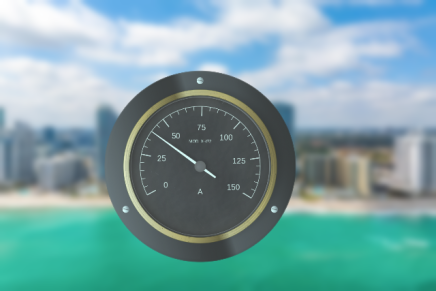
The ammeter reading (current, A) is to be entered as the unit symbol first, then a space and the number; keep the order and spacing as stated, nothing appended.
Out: A 40
